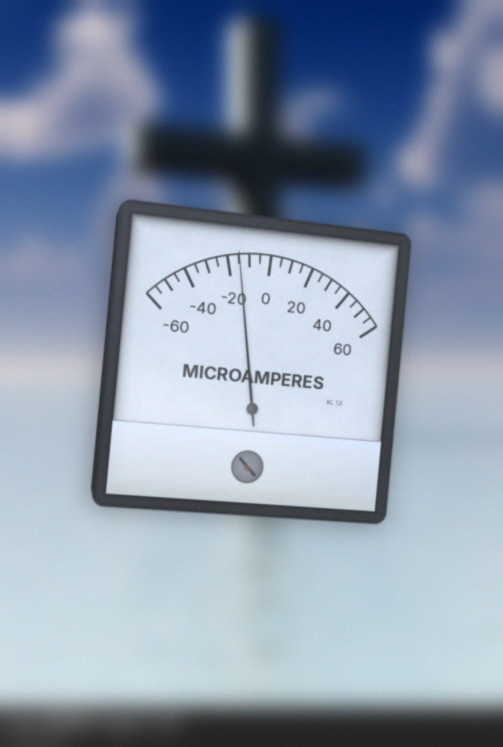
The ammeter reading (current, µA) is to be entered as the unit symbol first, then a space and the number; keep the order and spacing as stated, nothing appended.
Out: µA -15
